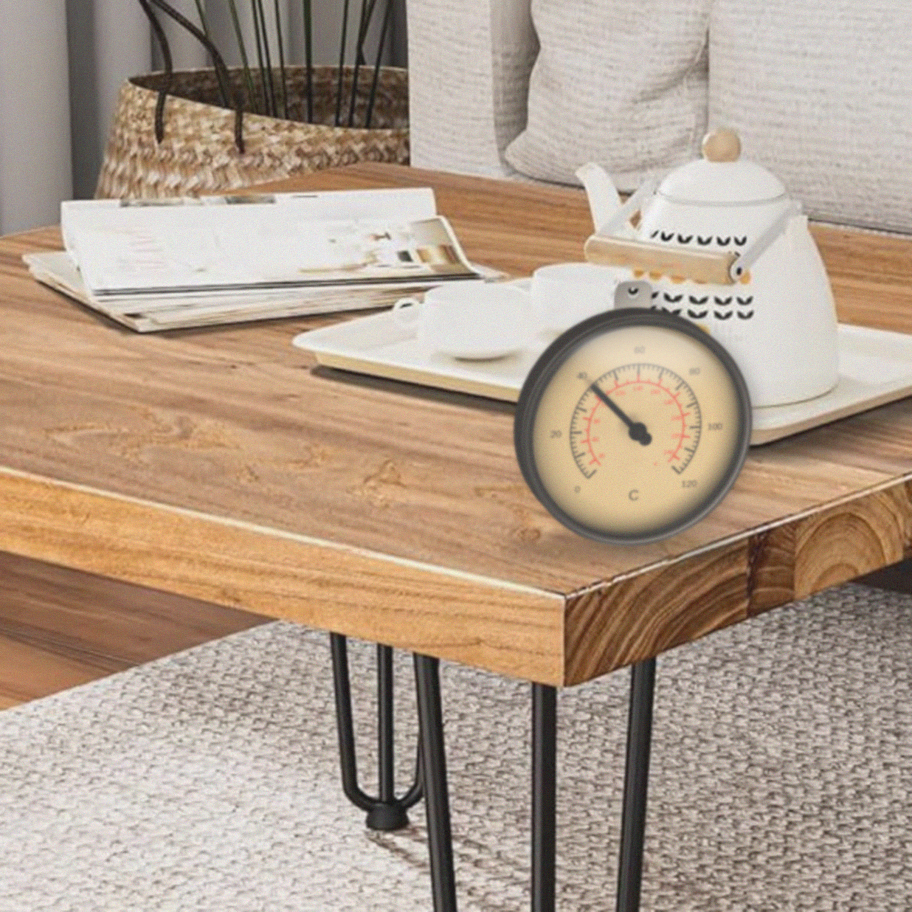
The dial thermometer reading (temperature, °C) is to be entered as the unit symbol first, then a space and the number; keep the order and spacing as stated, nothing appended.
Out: °C 40
